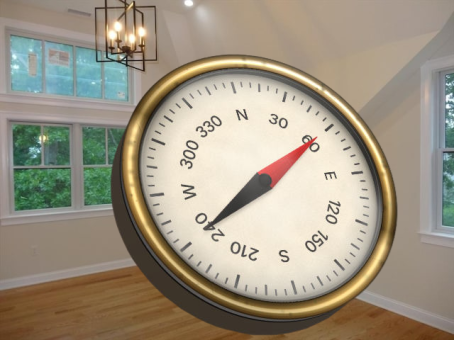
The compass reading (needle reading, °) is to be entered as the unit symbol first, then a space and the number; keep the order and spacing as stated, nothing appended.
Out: ° 60
